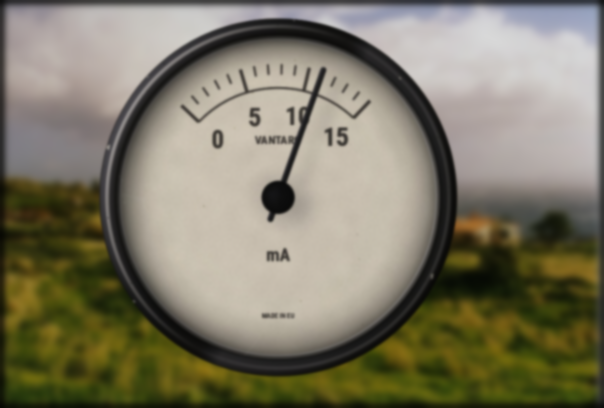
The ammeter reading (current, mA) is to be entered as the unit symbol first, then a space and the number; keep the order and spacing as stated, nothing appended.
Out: mA 11
